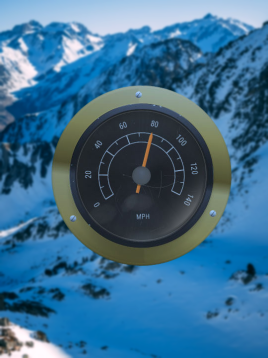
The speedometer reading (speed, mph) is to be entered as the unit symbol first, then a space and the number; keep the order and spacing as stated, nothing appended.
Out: mph 80
